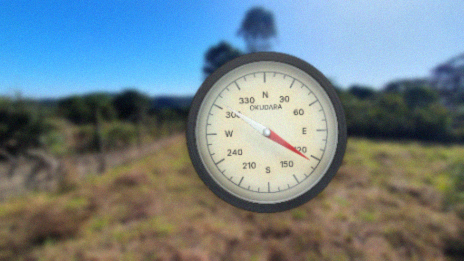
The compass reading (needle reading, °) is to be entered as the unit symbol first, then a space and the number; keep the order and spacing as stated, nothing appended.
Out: ° 125
